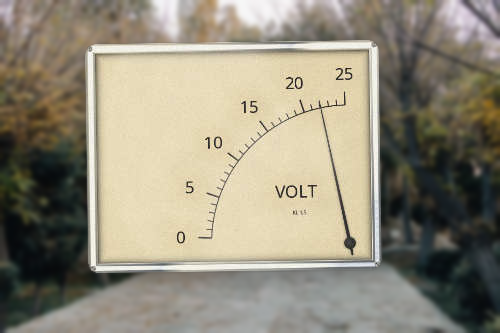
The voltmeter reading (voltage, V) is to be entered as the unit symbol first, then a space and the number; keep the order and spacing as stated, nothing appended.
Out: V 22
